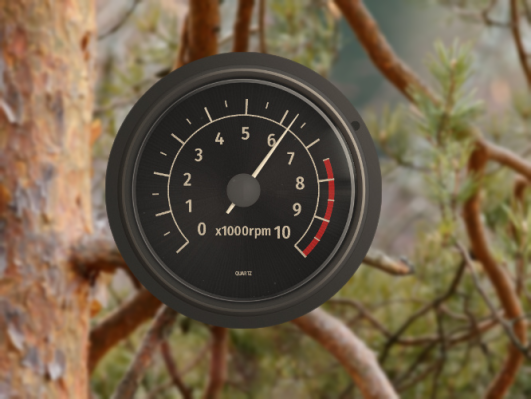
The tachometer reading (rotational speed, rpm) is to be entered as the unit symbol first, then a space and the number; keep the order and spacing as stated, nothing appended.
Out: rpm 6250
